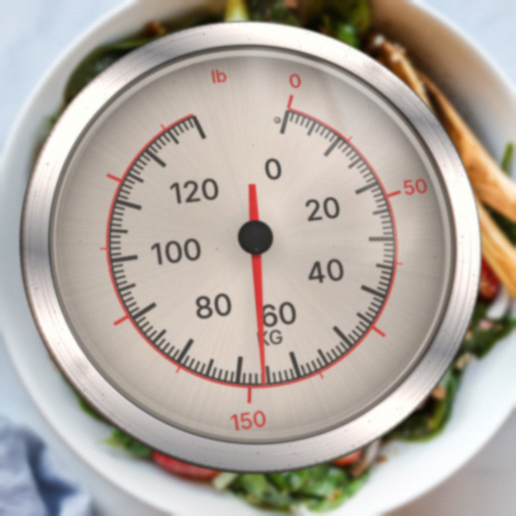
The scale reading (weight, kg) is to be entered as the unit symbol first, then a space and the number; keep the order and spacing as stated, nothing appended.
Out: kg 66
